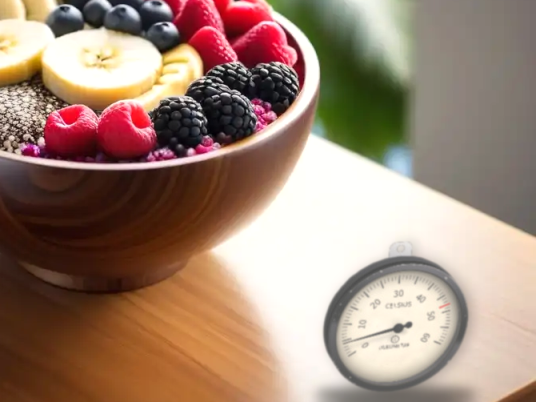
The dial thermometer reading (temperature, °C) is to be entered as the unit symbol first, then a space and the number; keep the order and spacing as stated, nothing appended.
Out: °C 5
